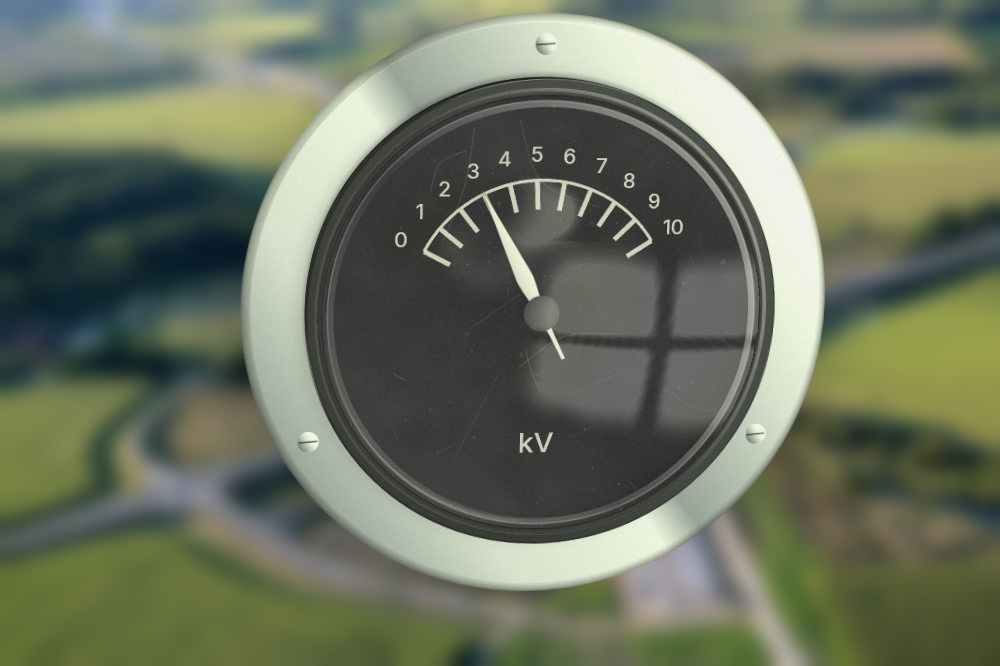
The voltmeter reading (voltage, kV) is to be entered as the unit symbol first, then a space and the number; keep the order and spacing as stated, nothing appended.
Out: kV 3
